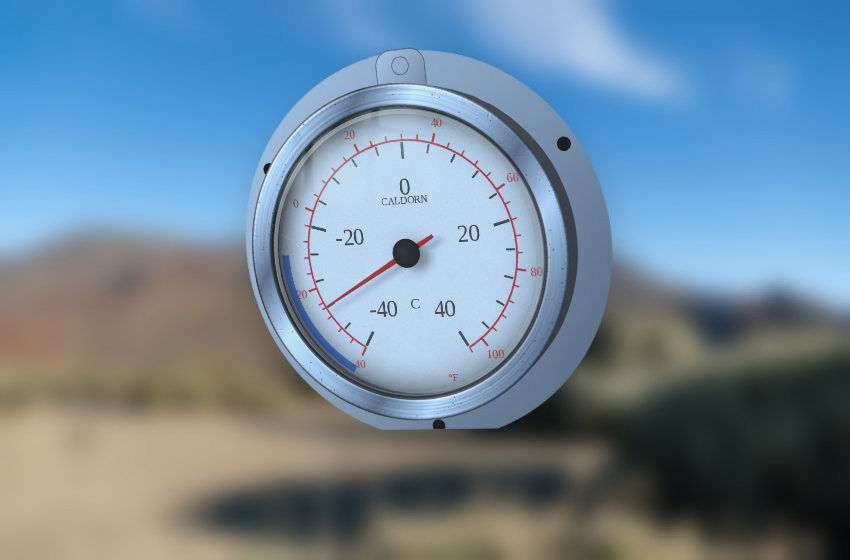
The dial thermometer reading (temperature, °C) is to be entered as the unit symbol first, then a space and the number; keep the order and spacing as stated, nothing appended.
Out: °C -32
